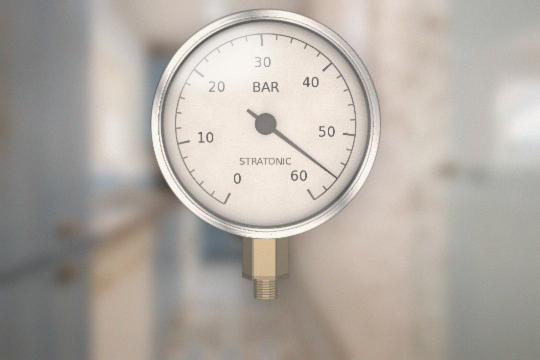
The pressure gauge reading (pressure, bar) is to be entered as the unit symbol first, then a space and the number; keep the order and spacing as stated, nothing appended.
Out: bar 56
